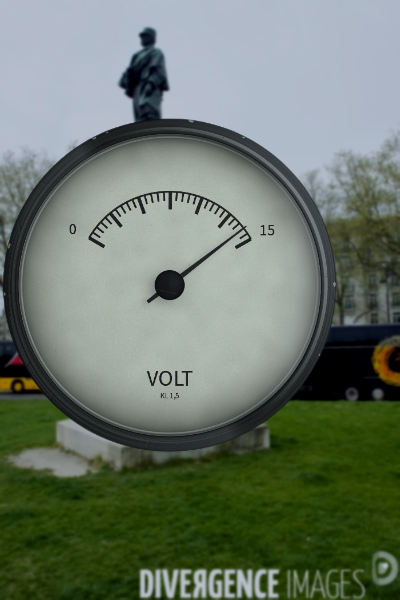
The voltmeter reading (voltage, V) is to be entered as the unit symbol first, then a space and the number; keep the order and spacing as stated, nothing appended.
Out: V 14
